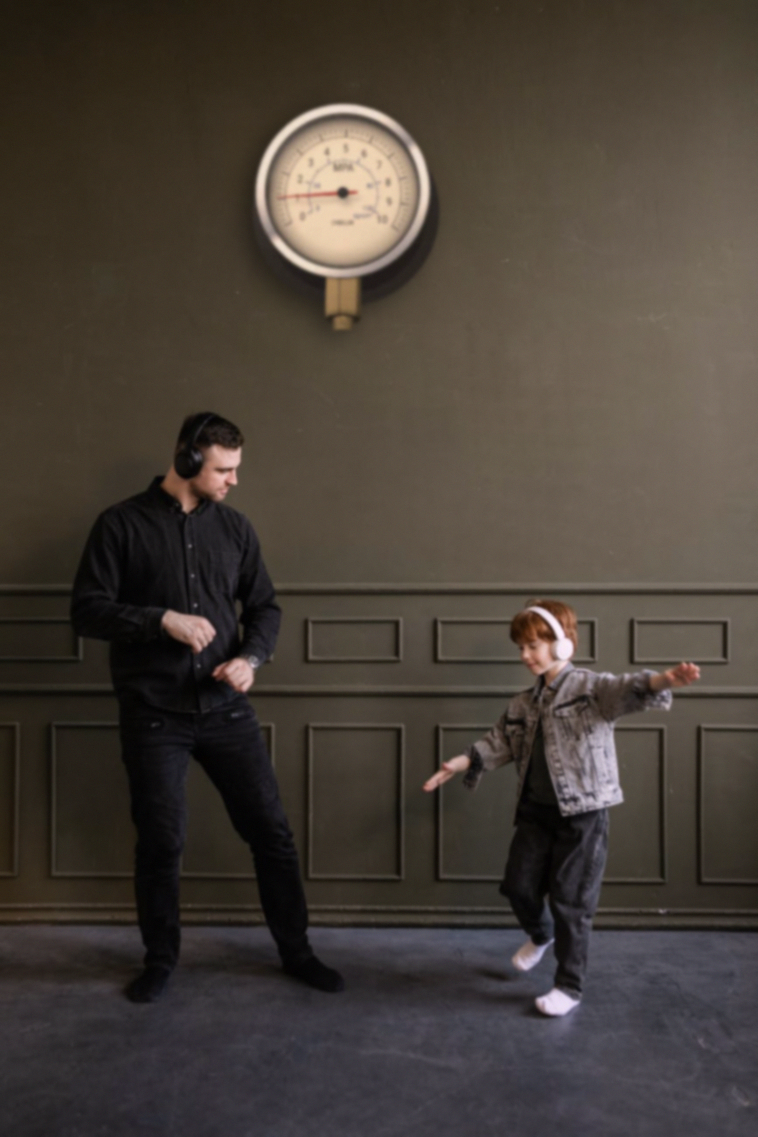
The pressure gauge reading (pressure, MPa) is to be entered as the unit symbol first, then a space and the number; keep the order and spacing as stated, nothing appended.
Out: MPa 1
